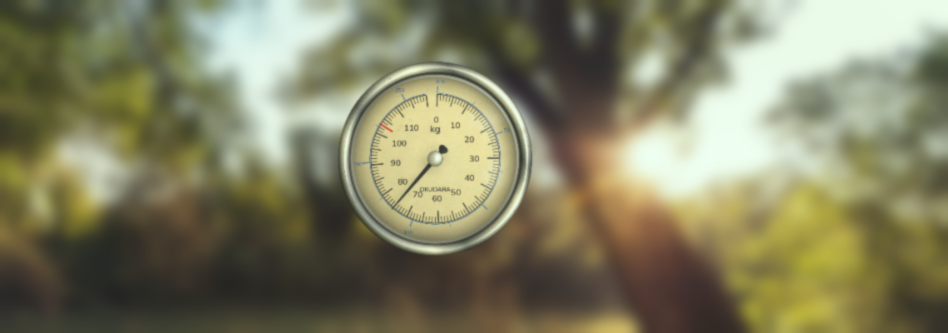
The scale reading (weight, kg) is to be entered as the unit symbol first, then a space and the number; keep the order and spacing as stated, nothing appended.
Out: kg 75
